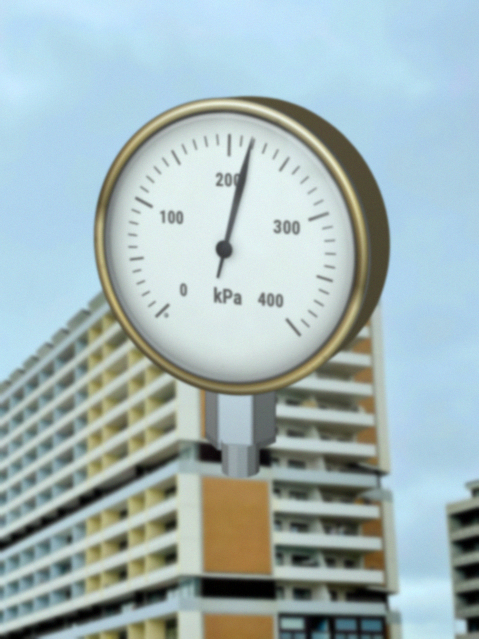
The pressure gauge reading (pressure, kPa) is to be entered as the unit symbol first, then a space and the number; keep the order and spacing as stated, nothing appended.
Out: kPa 220
